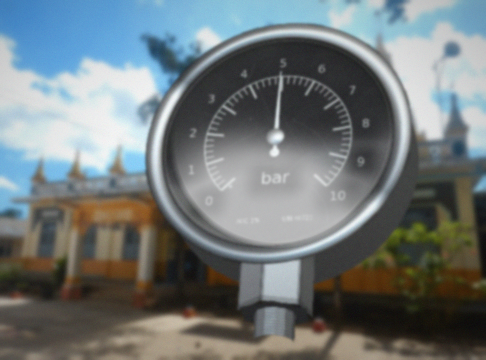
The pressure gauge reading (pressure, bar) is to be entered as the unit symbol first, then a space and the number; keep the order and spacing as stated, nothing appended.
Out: bar 5
